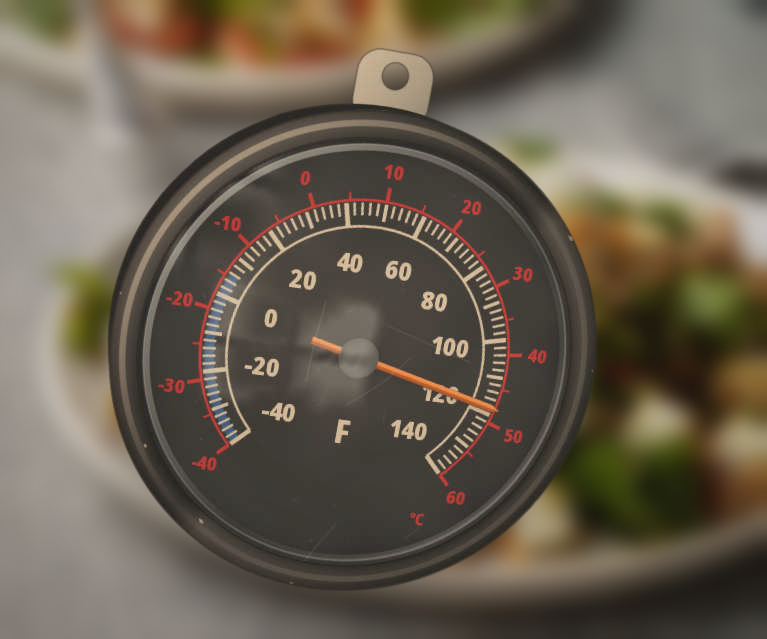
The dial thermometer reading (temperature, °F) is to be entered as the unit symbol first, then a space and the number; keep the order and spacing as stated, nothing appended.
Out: °F 118
